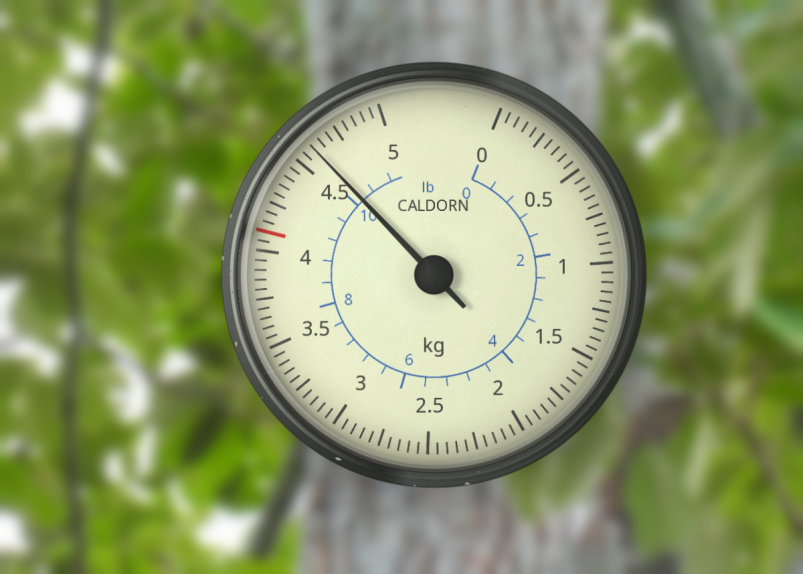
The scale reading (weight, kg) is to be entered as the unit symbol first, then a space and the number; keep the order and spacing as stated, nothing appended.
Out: kg 4.6
